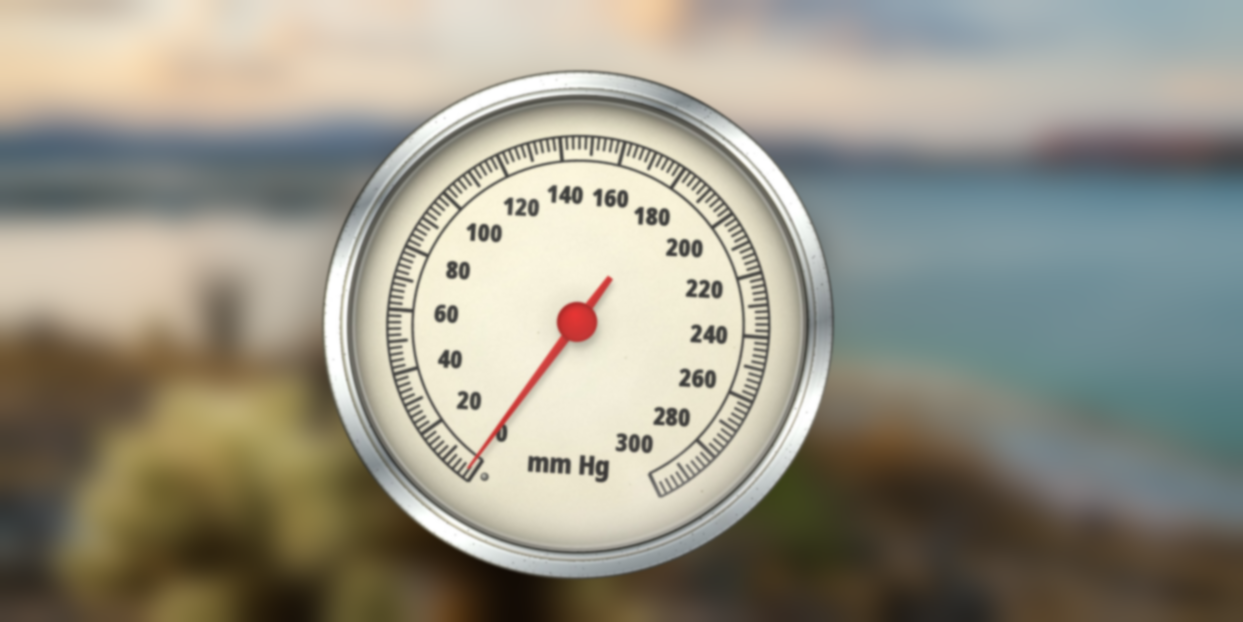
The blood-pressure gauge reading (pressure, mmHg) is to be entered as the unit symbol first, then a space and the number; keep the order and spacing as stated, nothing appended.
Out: mmHg 2
